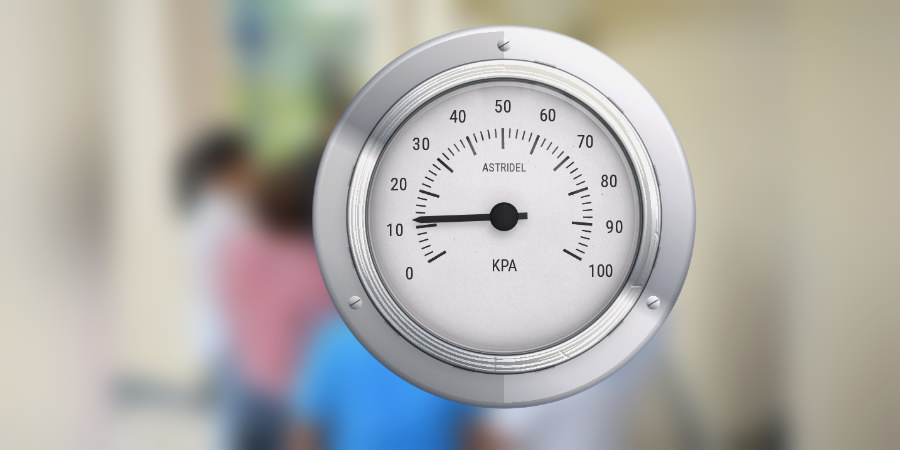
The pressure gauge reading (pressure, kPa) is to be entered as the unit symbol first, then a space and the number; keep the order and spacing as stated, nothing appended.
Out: kPa 12
